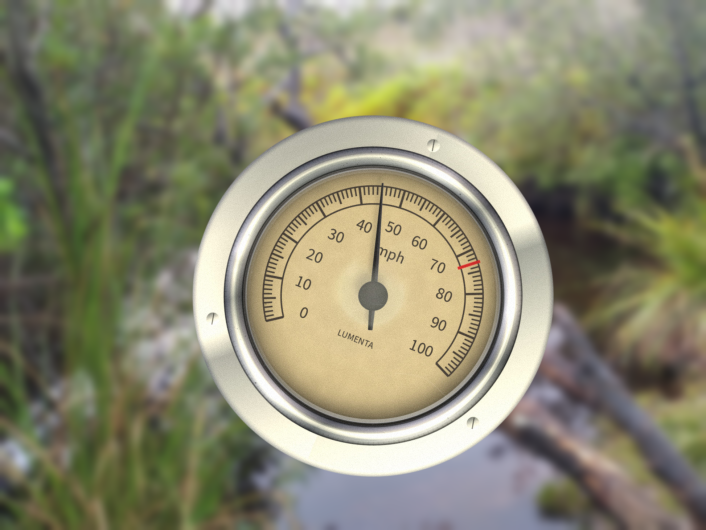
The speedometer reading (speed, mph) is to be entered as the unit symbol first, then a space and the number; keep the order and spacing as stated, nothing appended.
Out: mph 45
